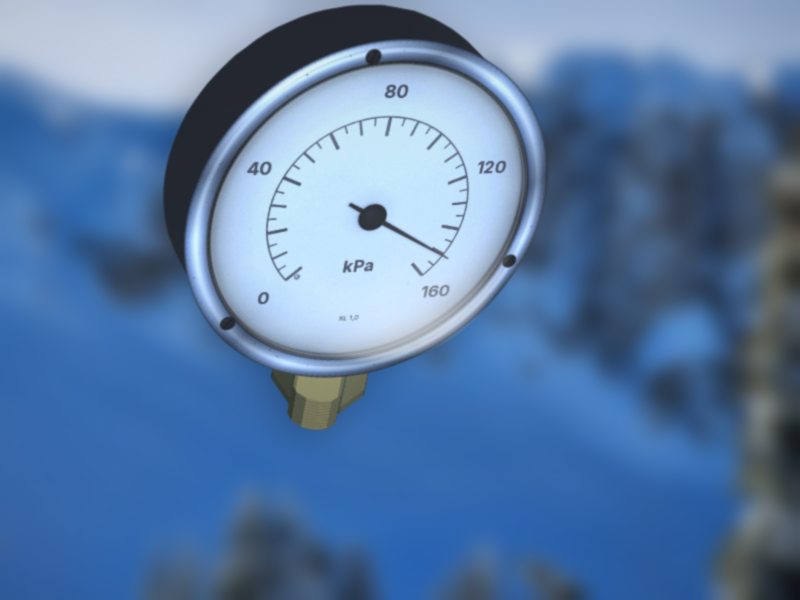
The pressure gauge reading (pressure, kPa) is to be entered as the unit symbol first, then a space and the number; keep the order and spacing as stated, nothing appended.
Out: kPa 150
